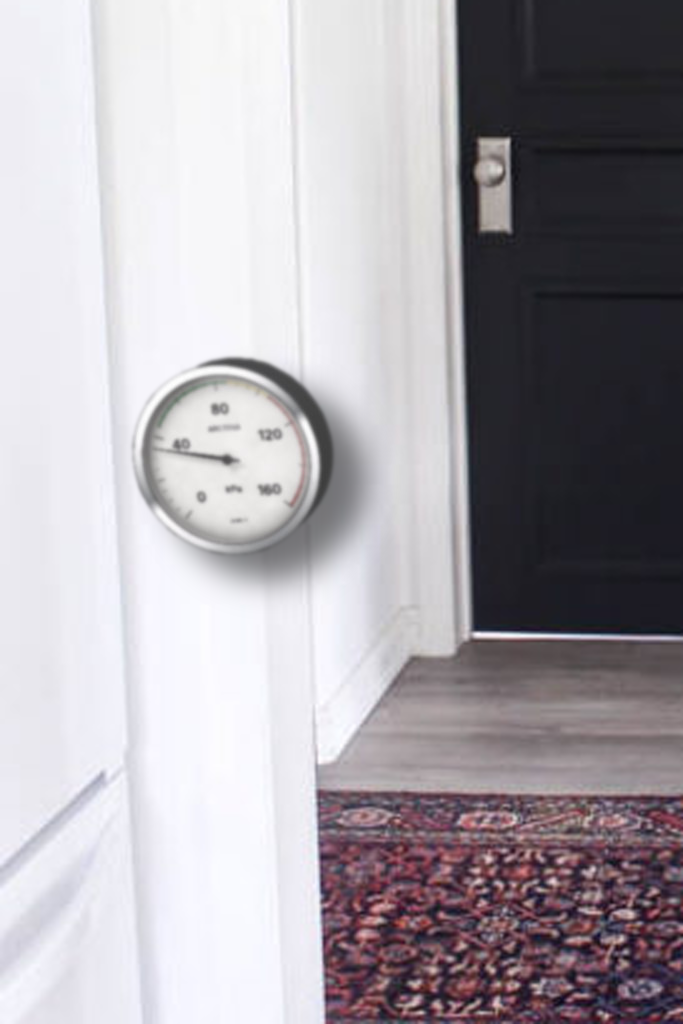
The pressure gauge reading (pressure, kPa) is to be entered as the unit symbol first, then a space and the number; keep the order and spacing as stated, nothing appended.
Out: kPa 35
